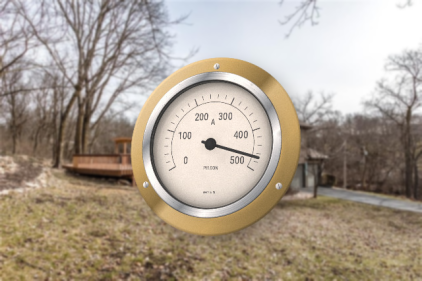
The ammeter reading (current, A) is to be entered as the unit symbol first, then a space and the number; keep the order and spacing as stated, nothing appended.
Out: A 470
